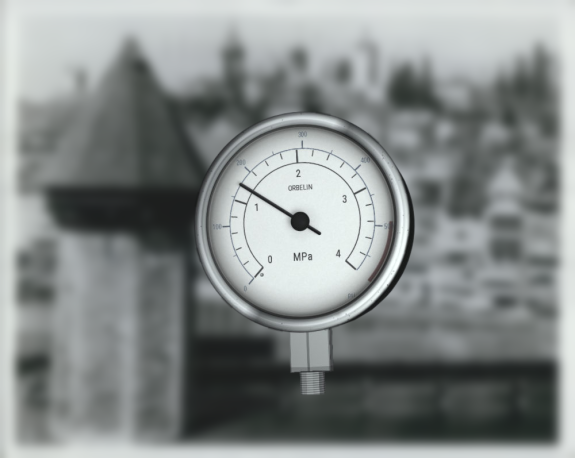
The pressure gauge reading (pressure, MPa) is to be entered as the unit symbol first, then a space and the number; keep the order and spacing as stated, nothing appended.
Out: MPa 1.2
